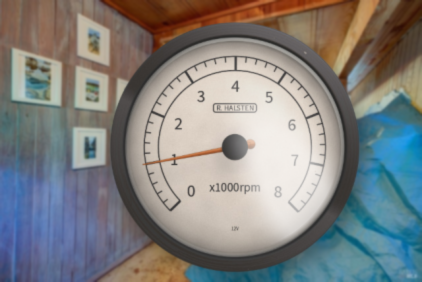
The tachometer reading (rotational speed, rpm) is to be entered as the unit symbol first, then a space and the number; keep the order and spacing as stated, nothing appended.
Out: rpm 1000
